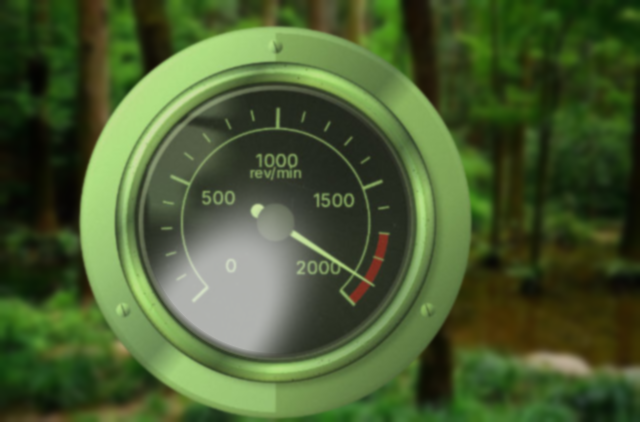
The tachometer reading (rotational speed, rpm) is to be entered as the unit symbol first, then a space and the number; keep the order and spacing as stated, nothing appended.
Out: rpm 1900
